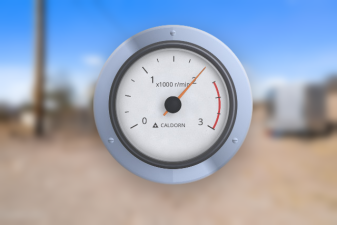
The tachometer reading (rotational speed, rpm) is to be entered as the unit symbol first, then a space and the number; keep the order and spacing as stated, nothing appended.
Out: rpm 2000
